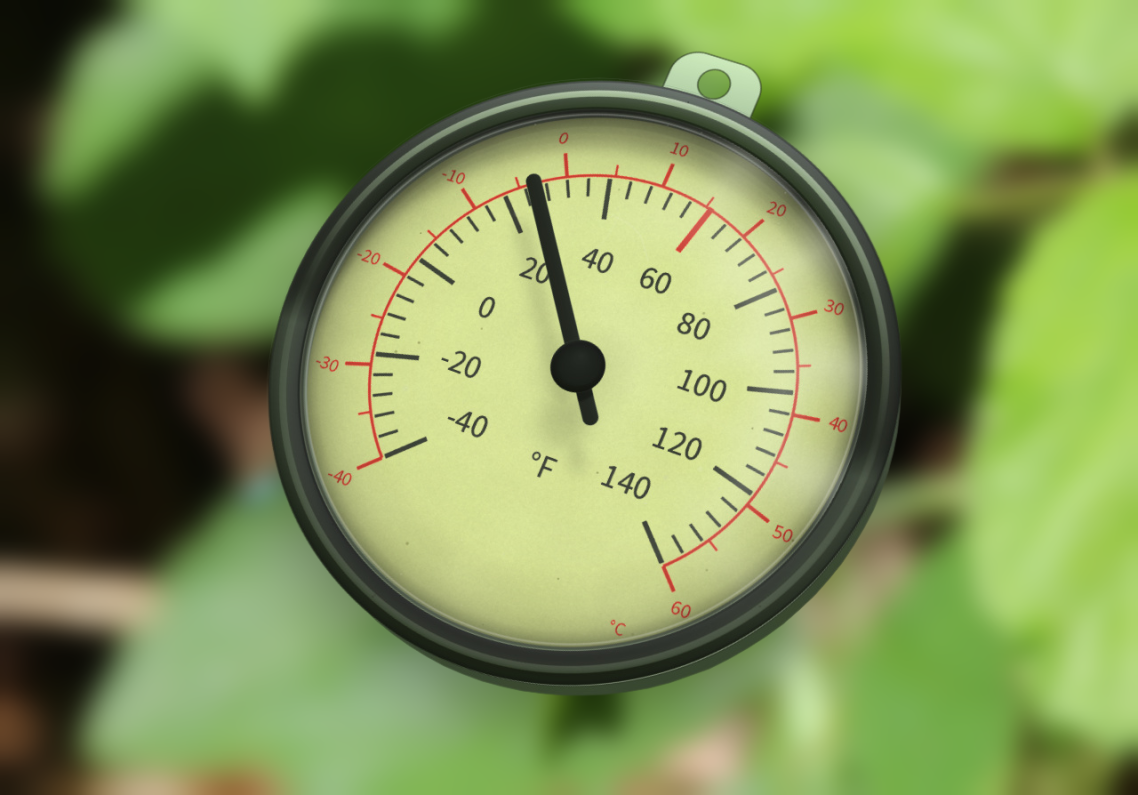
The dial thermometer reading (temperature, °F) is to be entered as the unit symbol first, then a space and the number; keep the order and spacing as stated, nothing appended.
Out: °F 26
